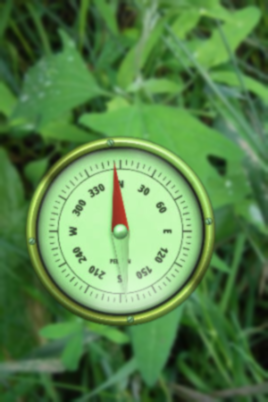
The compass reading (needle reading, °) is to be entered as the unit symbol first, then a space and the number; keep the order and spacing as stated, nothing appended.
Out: ° 355
